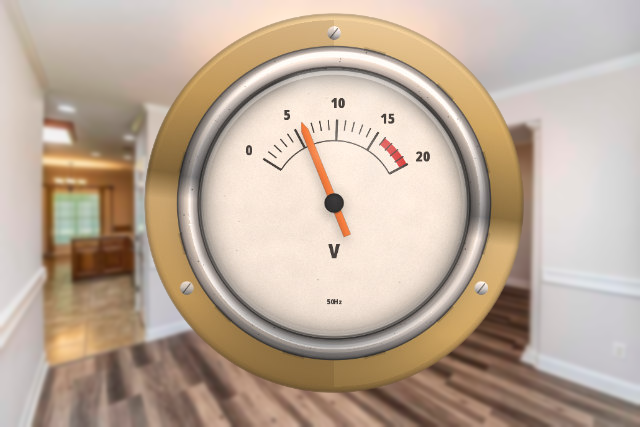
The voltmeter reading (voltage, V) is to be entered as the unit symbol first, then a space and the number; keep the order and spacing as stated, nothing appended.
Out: V 6
